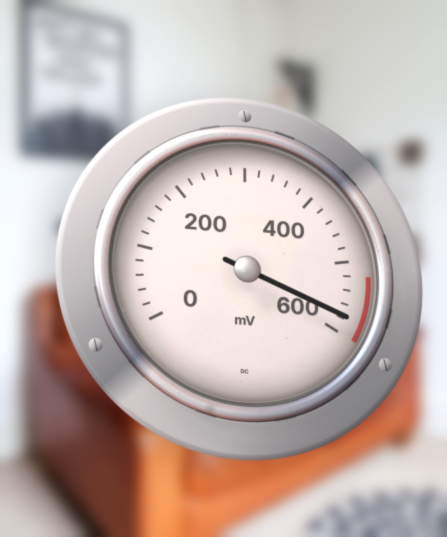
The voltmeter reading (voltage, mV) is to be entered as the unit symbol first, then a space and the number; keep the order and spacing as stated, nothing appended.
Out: mV 580
